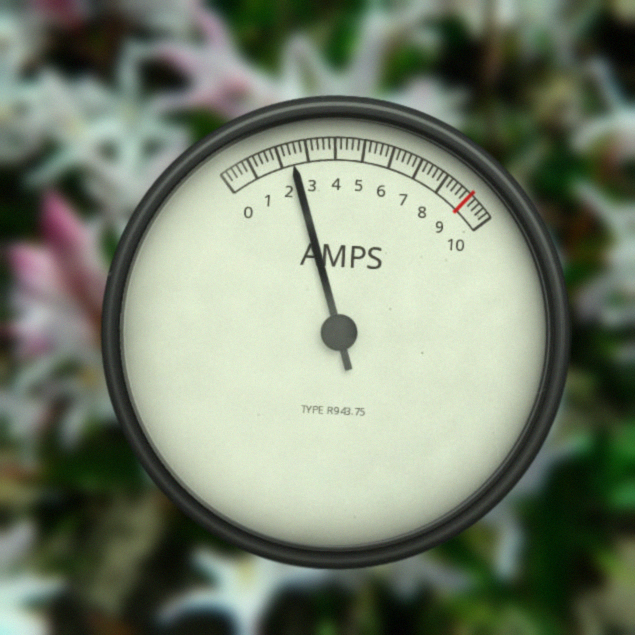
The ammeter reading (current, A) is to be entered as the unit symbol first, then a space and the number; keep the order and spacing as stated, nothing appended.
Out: A 2.4
